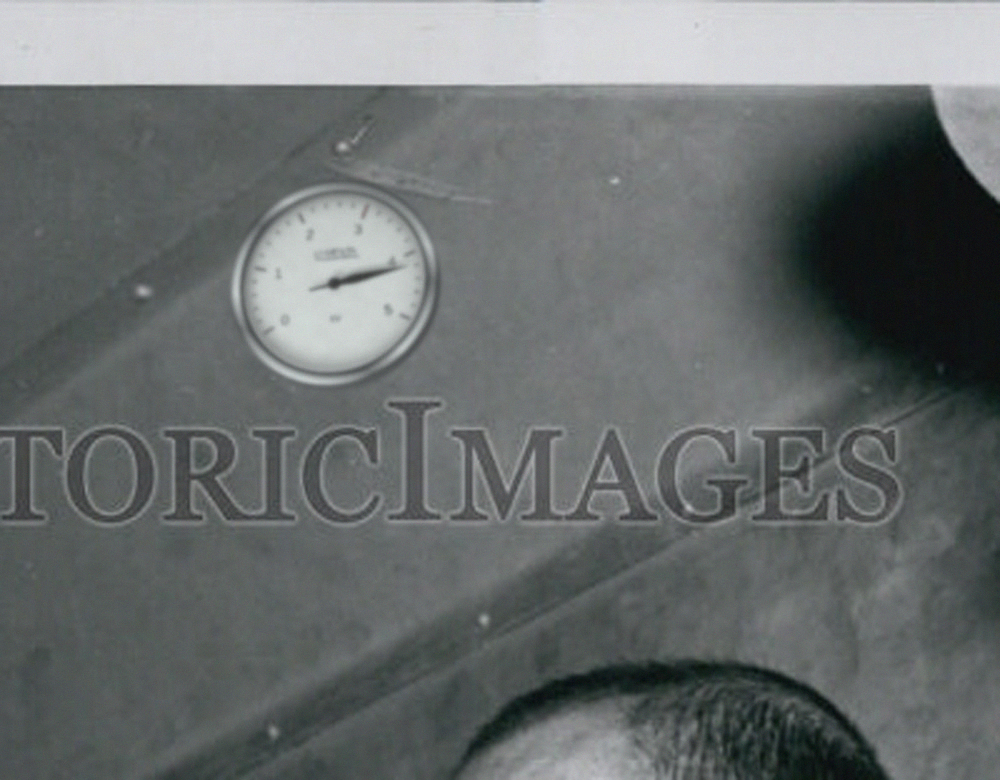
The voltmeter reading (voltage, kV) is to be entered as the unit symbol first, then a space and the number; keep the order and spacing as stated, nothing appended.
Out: kV 4.2
